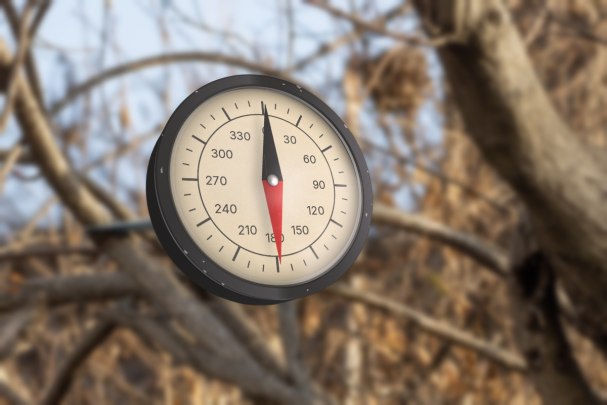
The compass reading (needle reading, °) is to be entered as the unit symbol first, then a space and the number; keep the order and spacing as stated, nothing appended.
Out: ° 180
